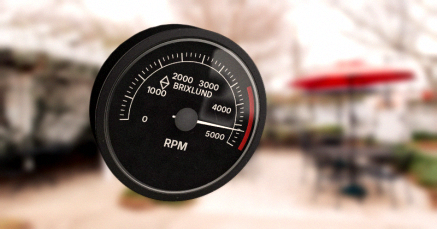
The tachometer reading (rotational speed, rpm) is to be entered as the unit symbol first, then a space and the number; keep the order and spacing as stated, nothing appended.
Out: rpm 4600
